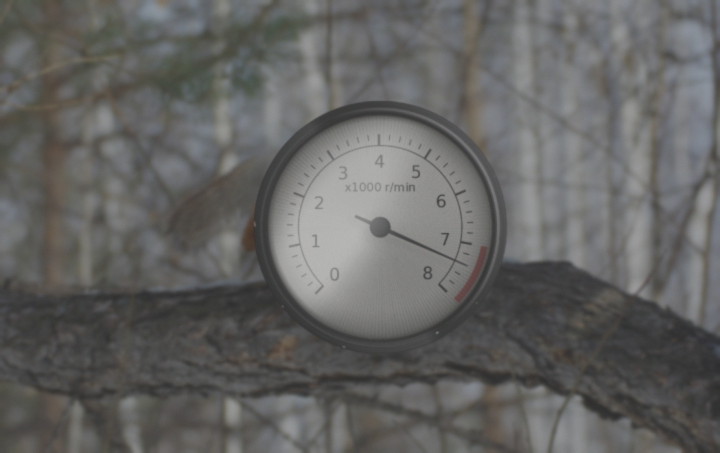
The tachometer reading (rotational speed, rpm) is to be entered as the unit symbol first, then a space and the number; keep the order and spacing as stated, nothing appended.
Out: rpm 7400
